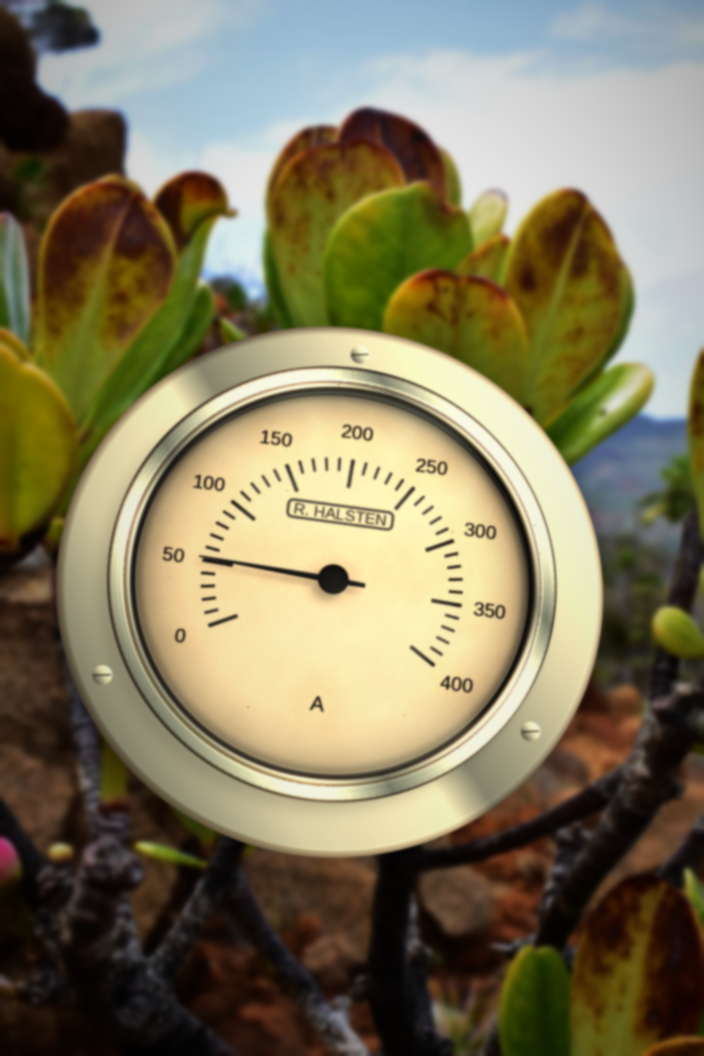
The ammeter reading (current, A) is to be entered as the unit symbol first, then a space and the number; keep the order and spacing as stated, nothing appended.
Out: A 50
